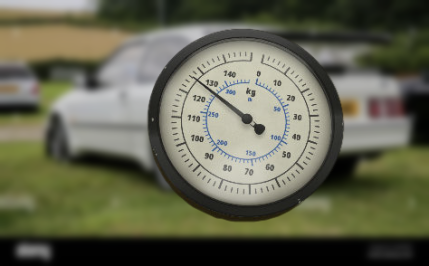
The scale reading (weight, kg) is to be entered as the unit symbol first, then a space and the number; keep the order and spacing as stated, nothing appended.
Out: kg 126
